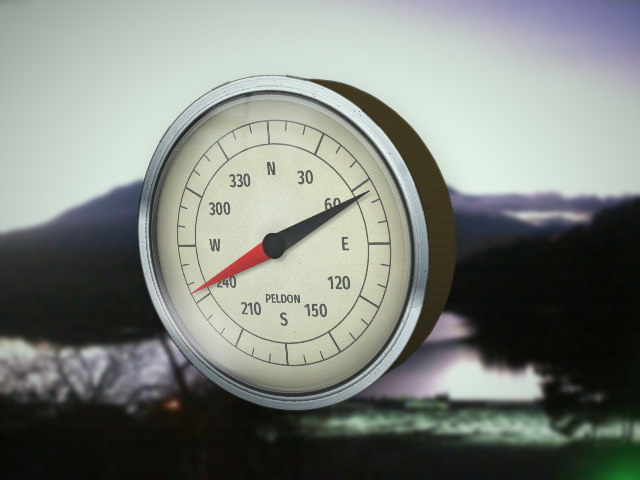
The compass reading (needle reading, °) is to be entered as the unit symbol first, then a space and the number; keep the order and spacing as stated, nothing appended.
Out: ° 245
